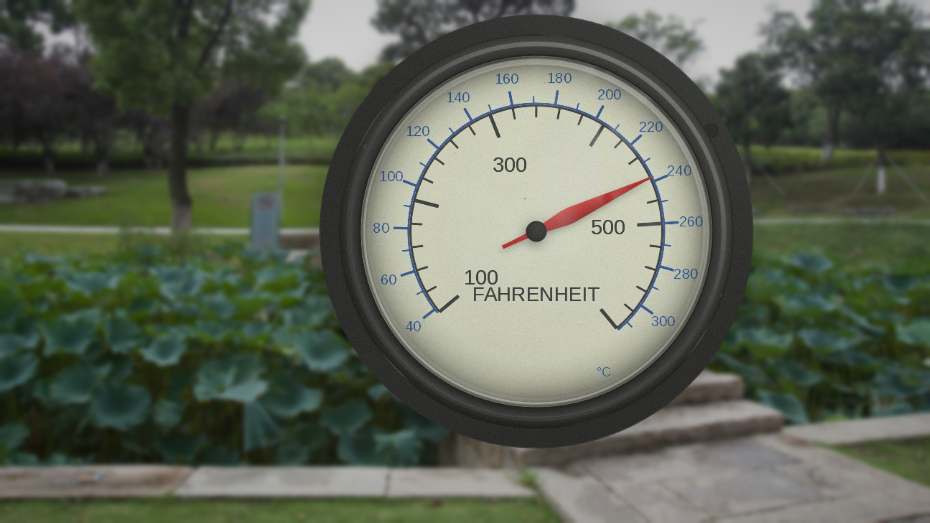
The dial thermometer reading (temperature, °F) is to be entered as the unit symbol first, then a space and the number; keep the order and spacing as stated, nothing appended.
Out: °F 460
